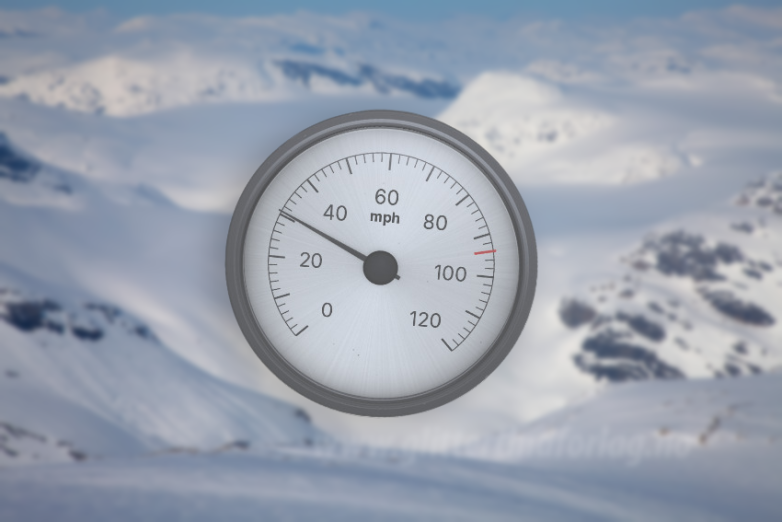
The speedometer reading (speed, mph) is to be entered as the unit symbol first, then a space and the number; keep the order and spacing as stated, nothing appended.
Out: mph 31
